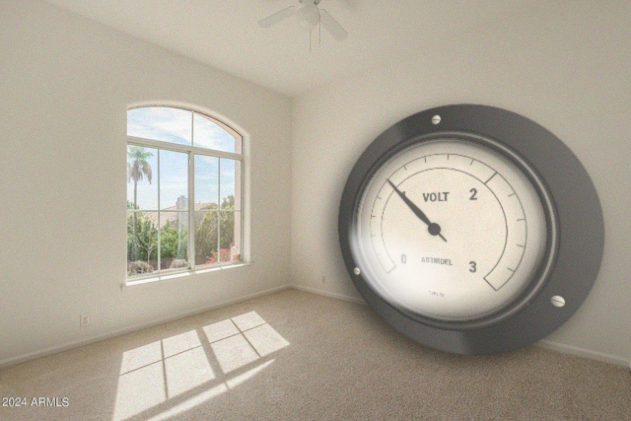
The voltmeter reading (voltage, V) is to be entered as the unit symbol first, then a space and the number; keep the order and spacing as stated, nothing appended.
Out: V 1
